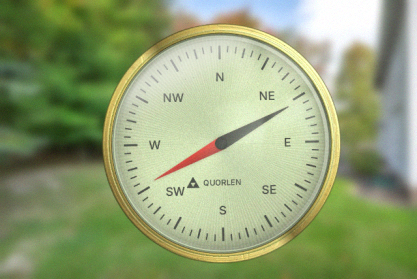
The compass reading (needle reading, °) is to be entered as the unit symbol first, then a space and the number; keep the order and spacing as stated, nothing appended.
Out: ° 242.5
